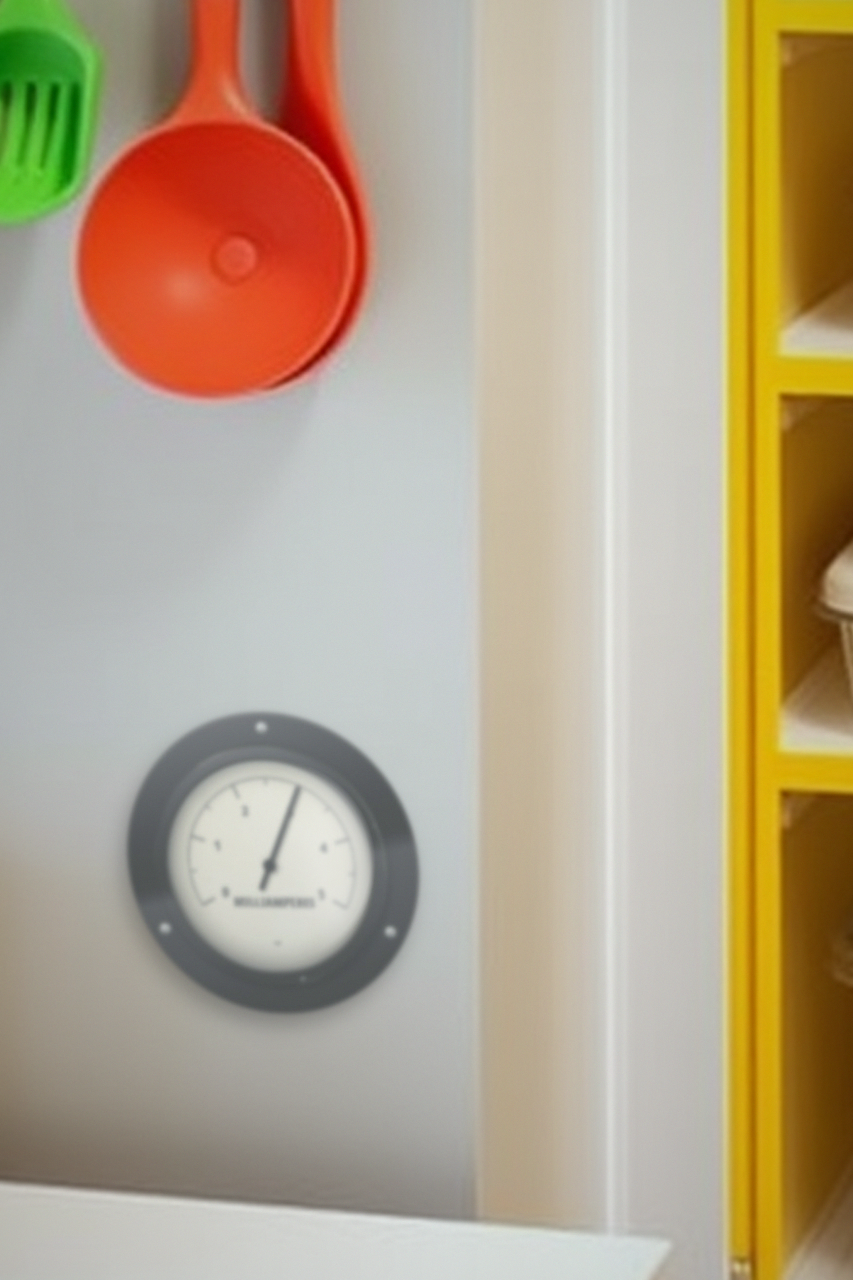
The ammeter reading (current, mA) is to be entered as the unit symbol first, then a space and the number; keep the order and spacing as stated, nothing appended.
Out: mA 3
